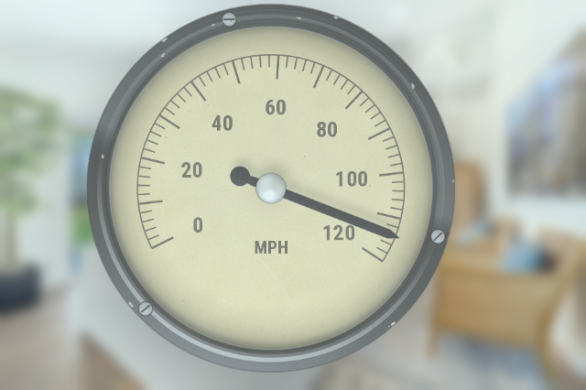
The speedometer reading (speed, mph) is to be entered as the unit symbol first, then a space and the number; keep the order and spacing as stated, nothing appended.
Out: mph 114
